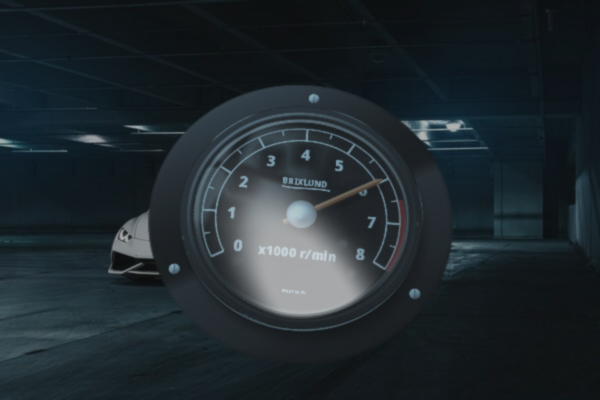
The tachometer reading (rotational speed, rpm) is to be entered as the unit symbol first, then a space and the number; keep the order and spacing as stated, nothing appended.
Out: rpm 6000
